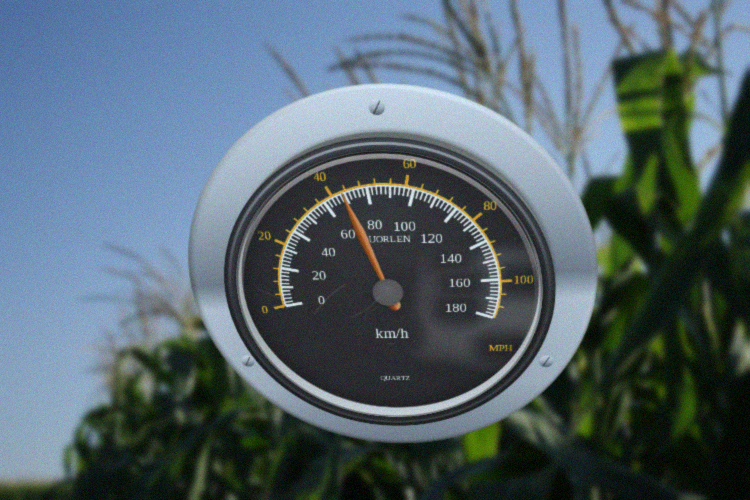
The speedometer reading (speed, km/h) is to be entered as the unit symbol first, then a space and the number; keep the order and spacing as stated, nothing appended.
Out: km/h 70
